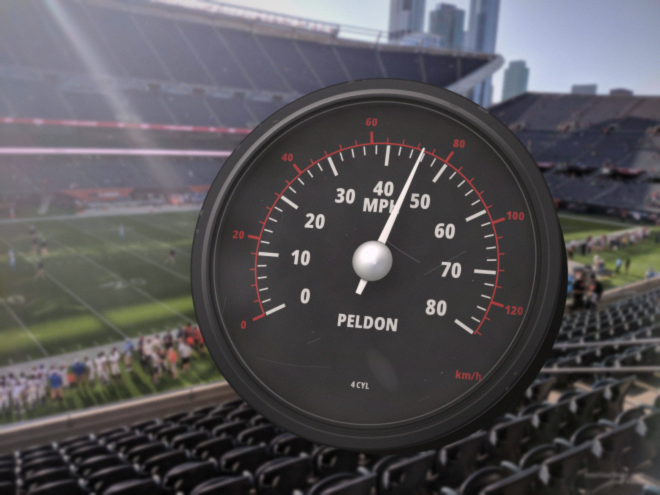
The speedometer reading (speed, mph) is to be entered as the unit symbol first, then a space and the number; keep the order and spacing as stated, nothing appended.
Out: mph 46
